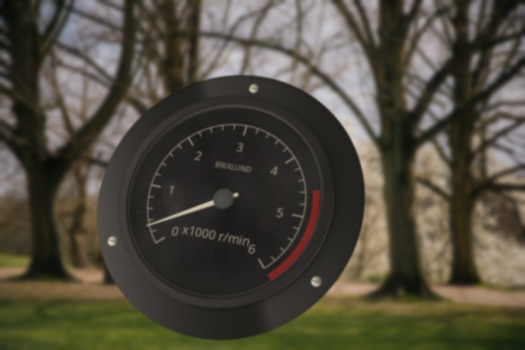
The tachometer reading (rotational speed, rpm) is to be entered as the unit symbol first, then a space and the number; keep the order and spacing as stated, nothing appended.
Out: rpm 300
